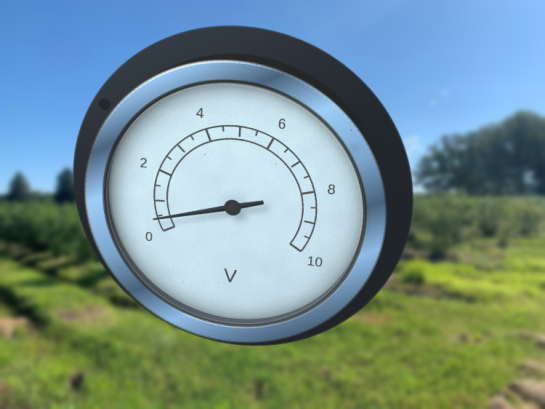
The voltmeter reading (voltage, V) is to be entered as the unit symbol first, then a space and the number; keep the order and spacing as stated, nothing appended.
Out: V 0.5
